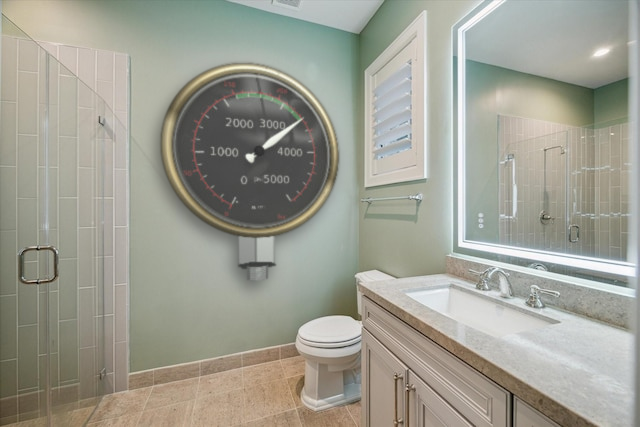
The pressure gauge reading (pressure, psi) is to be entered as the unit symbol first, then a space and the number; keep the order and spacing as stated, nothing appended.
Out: psi 3400
